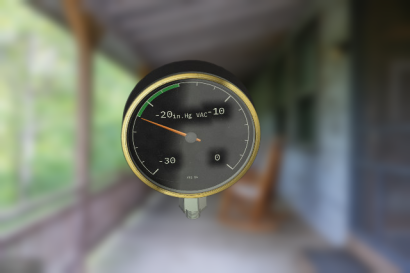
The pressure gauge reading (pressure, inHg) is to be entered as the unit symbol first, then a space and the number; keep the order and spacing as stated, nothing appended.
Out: inHg -22
